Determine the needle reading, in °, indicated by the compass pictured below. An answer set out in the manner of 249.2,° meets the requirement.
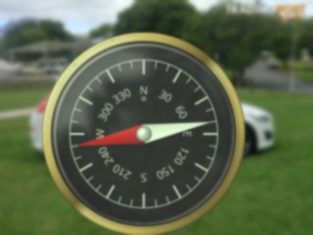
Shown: 260,°
